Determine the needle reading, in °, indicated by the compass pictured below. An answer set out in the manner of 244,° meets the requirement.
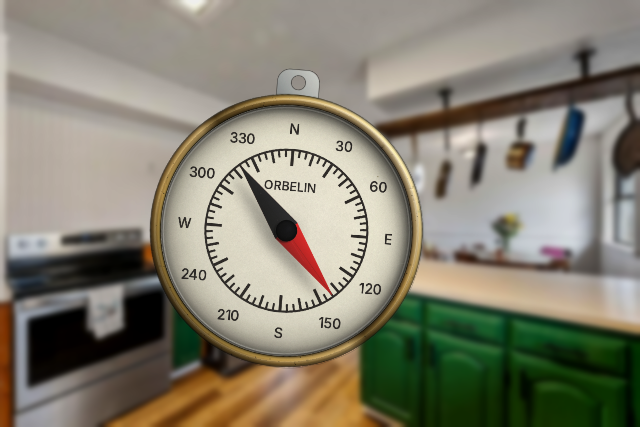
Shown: 140,°
